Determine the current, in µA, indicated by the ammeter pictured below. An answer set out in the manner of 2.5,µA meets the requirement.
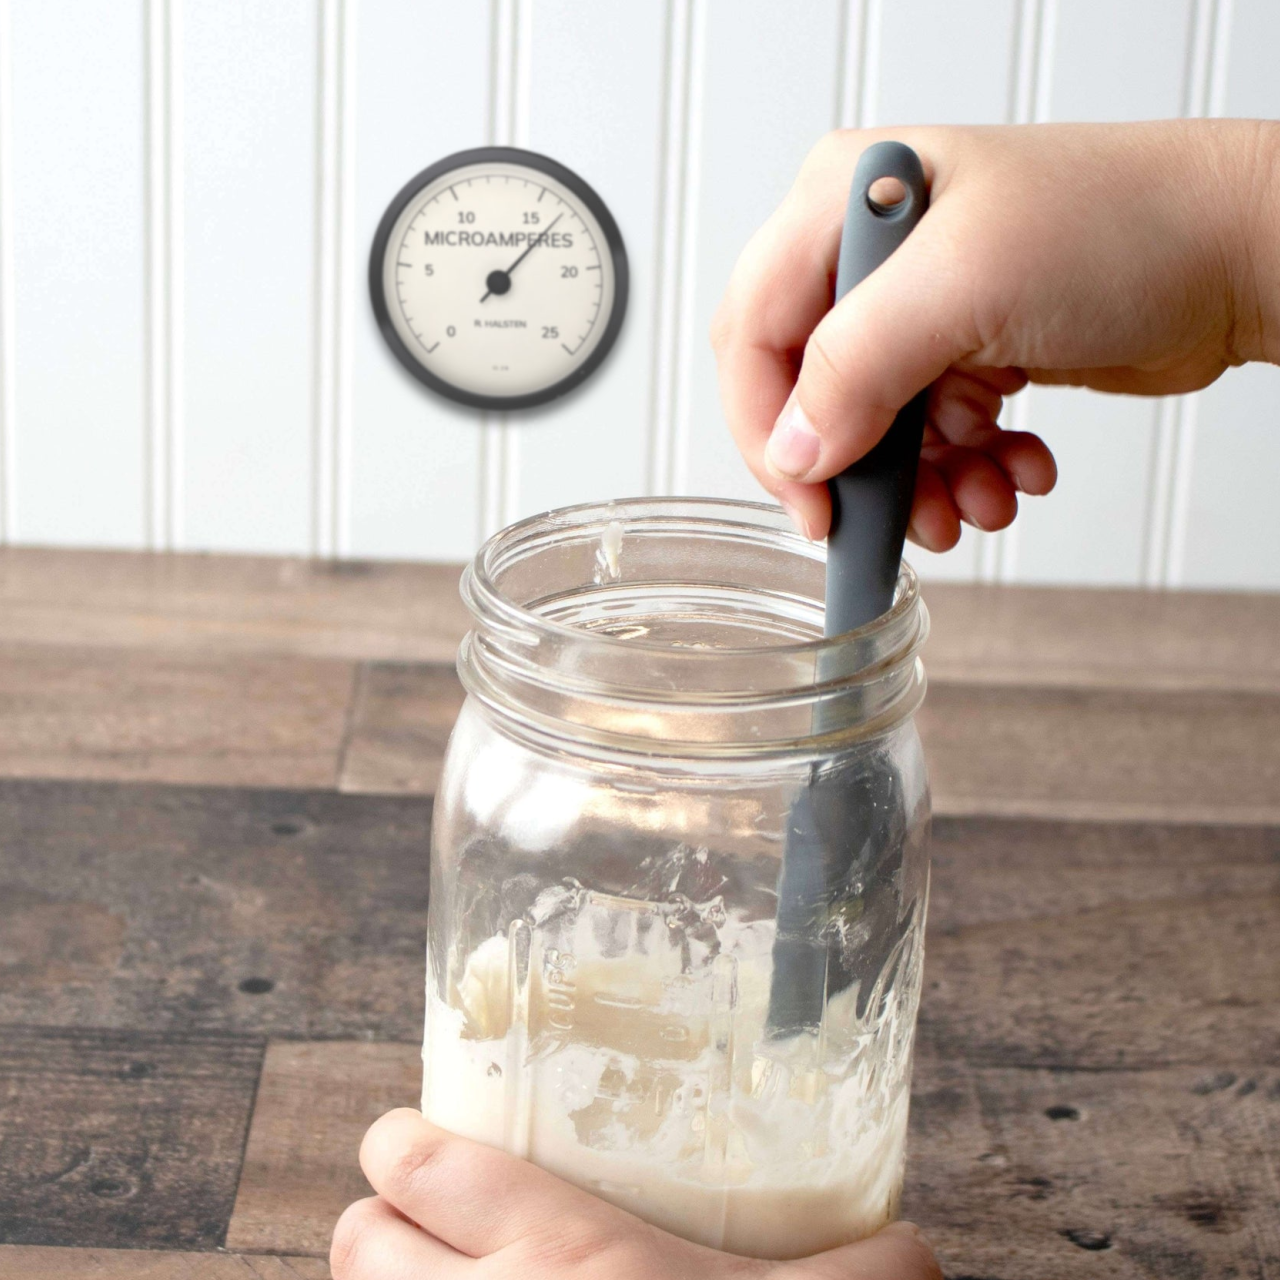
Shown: 16.5,µA
